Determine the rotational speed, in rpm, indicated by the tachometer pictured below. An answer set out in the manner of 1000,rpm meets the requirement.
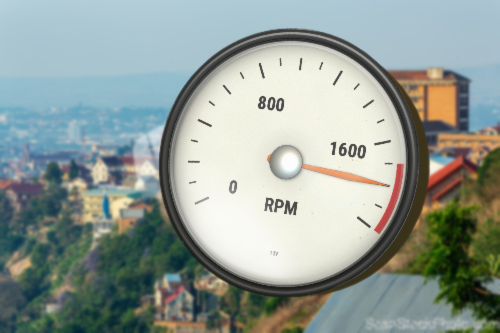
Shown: 1800,rpm
